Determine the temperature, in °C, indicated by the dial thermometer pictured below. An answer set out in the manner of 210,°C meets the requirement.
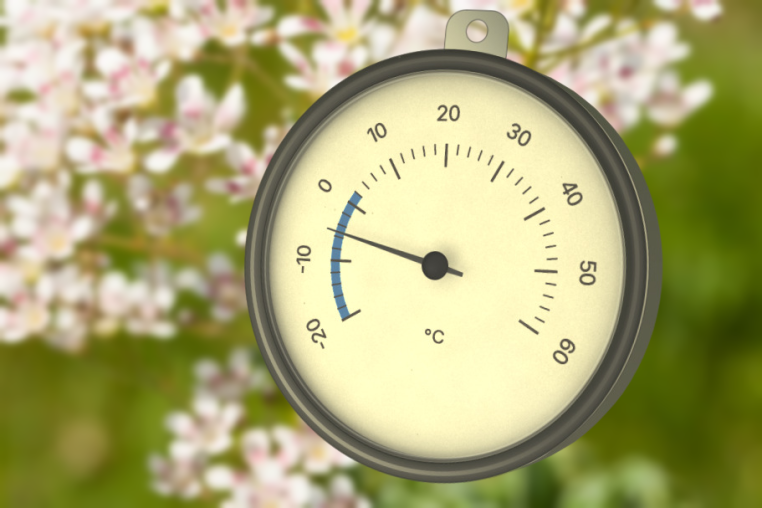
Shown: -5,°C
